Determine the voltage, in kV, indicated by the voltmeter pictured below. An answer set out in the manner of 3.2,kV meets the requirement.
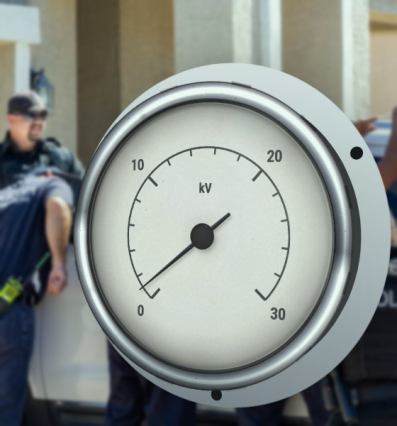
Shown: 1,kV
